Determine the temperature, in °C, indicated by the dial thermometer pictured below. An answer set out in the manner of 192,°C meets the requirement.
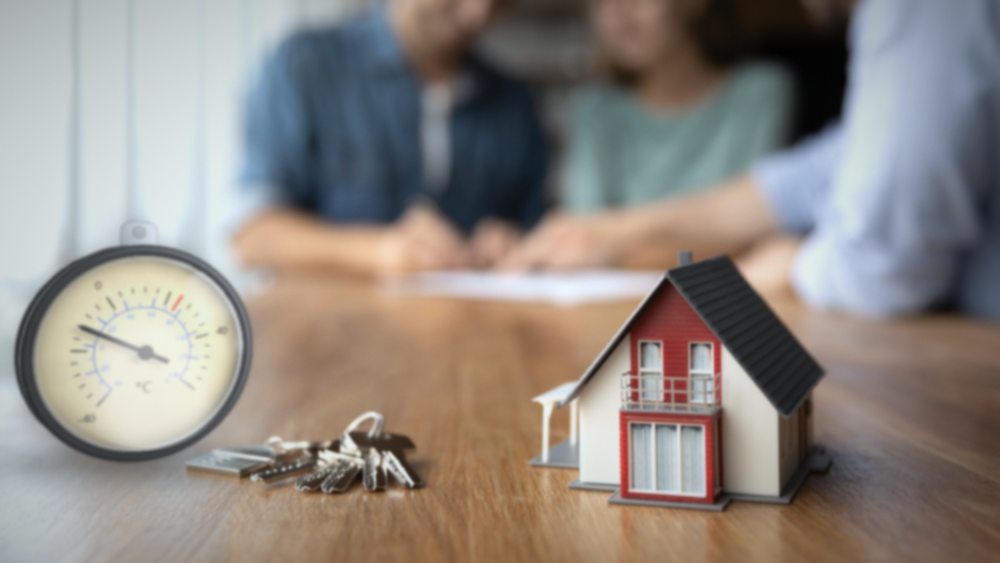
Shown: -12,°C
